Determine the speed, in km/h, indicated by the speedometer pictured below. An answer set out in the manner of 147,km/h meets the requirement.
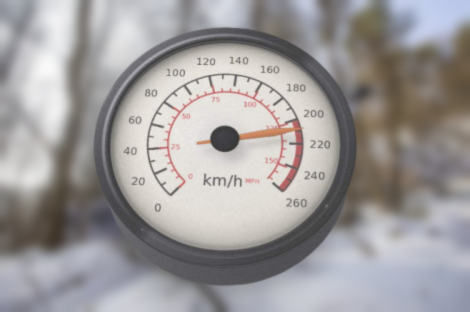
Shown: 210,km/h
